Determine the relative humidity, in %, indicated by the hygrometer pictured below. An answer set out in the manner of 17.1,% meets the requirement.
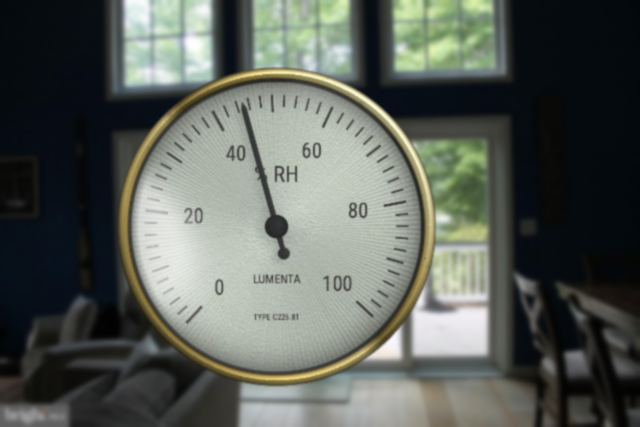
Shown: 45,%
